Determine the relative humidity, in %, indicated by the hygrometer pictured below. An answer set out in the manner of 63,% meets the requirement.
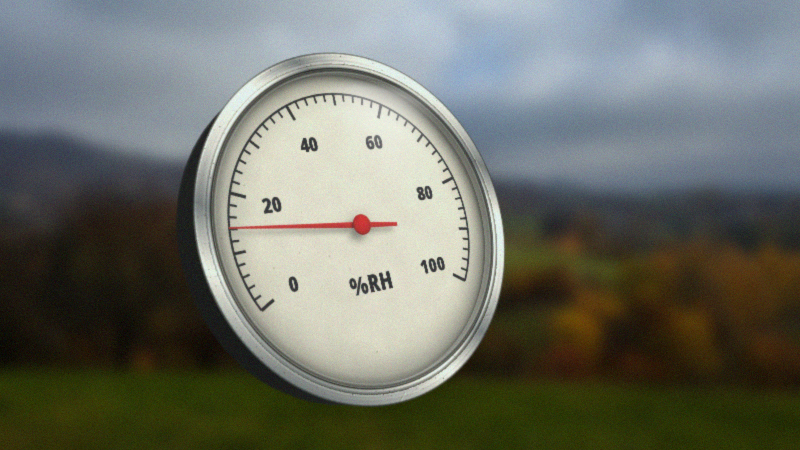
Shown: 14,%
